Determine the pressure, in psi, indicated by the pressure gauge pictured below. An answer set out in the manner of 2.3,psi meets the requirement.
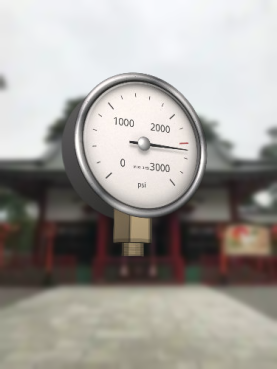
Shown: 2500,psi
